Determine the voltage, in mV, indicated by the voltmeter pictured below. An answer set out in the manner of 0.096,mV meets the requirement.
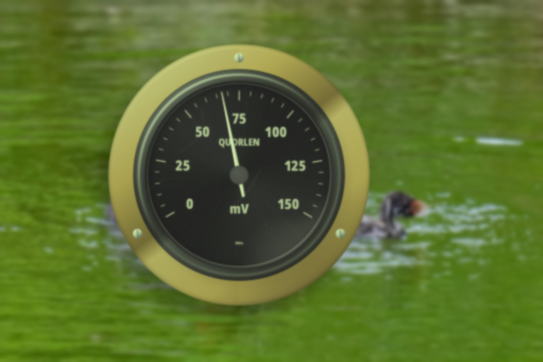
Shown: 67.5,mV
